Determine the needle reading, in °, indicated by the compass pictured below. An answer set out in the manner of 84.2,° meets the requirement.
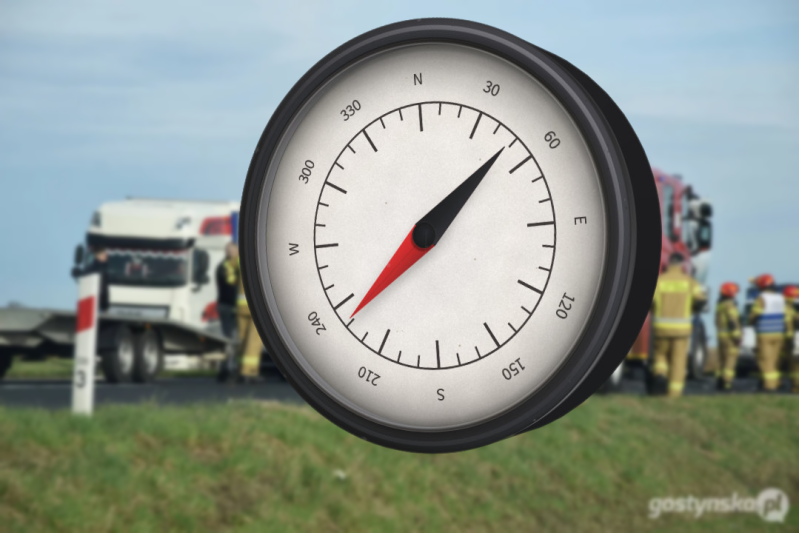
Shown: 230,°
